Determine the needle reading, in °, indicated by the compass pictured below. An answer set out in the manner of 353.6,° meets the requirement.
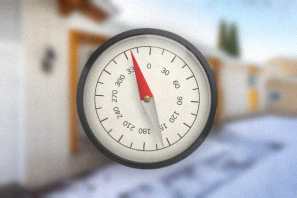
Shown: 337.5,°
